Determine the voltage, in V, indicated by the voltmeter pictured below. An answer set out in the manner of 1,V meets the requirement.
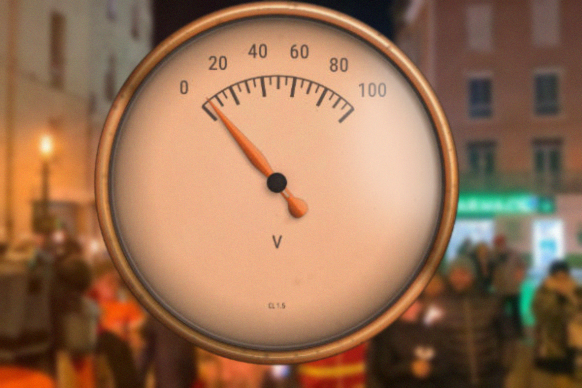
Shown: 5,V
